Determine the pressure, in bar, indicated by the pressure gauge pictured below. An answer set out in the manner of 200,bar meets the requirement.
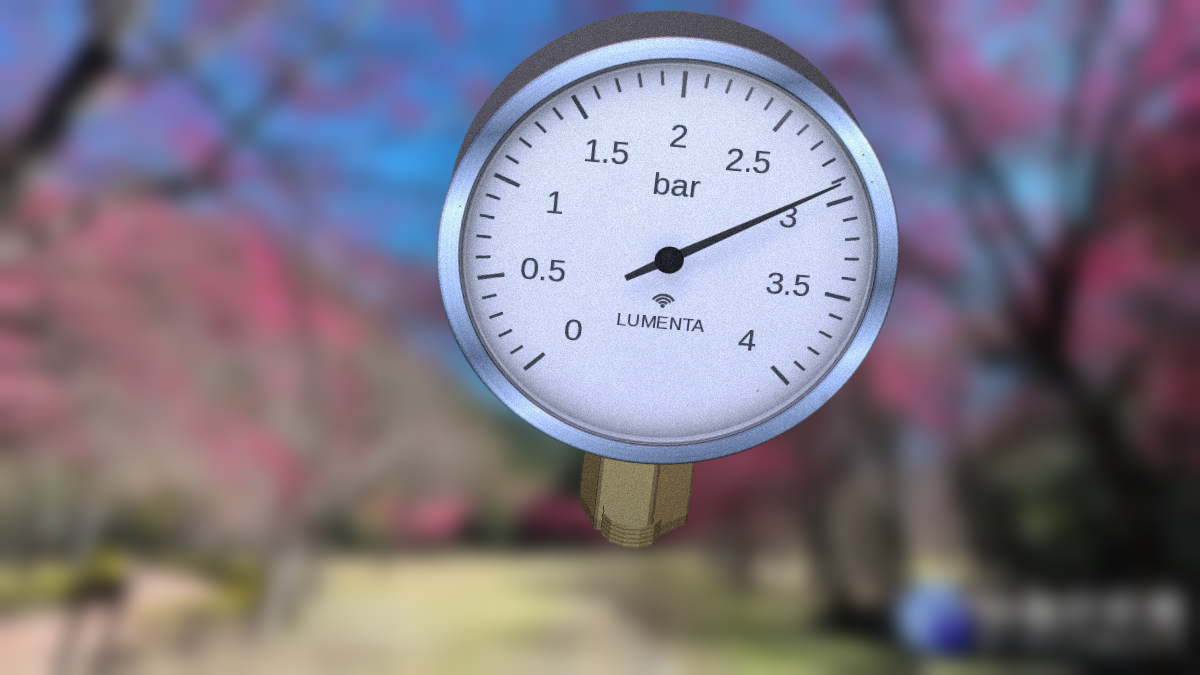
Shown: 2.9,bar
